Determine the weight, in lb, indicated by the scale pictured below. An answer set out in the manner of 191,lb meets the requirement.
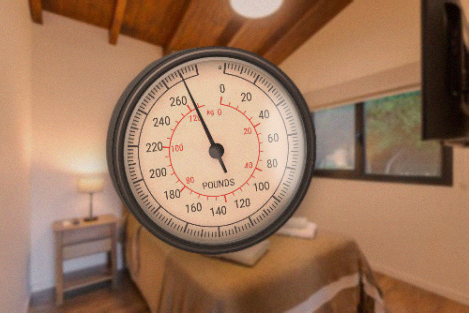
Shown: 270,lb
